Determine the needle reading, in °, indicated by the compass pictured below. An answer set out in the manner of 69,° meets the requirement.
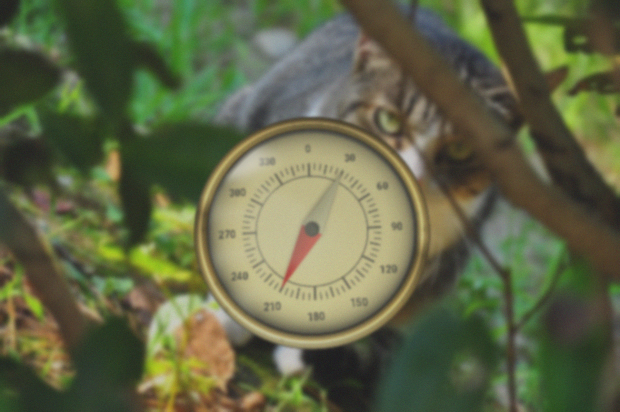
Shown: 210,°
